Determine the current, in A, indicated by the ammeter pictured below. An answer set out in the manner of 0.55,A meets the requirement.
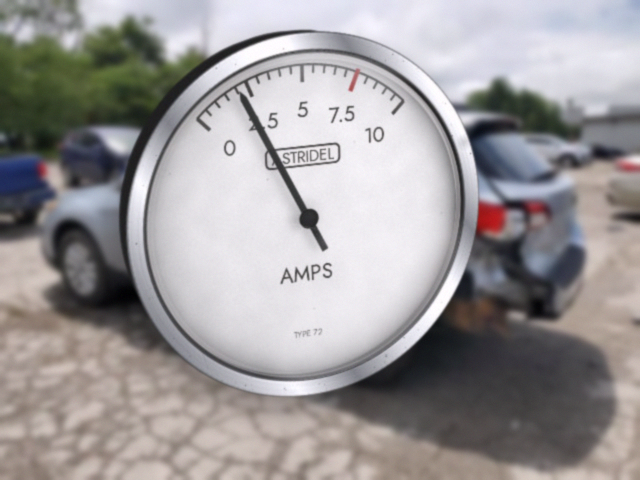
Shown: 2,A
